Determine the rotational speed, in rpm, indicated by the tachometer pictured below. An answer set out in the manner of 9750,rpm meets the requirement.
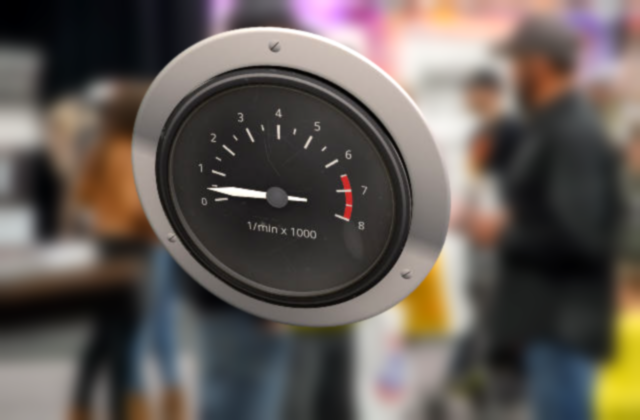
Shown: 500,rpm
